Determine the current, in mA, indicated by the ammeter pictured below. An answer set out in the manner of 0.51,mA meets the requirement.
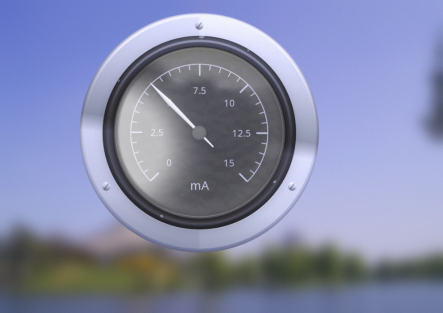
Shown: 5,mA
